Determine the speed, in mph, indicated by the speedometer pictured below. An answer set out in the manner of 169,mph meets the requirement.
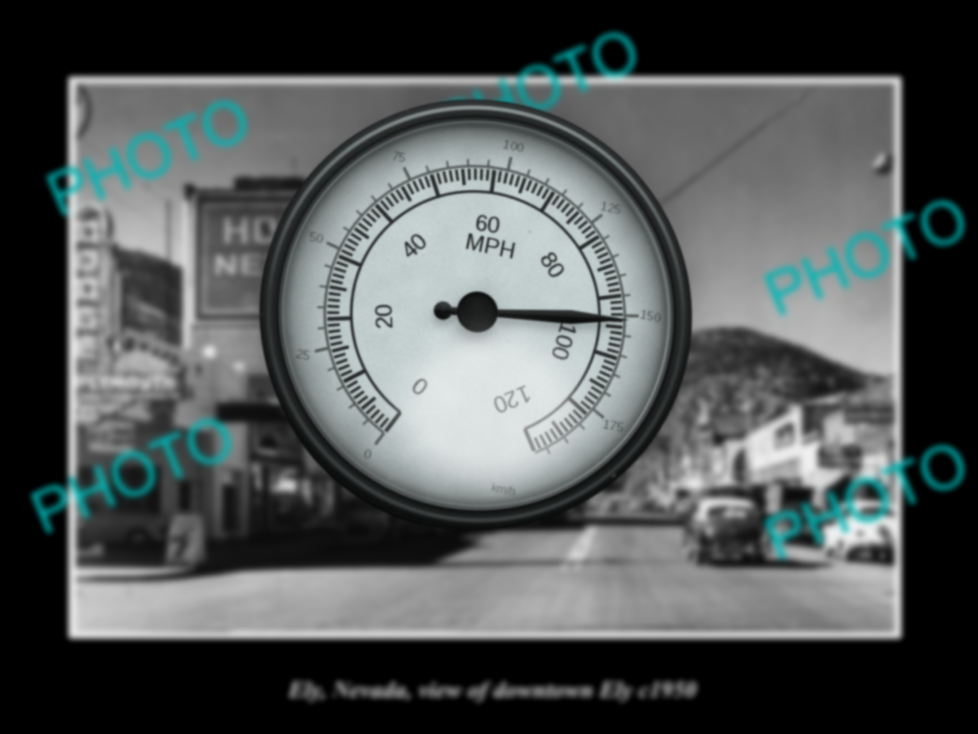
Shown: 94,mph
